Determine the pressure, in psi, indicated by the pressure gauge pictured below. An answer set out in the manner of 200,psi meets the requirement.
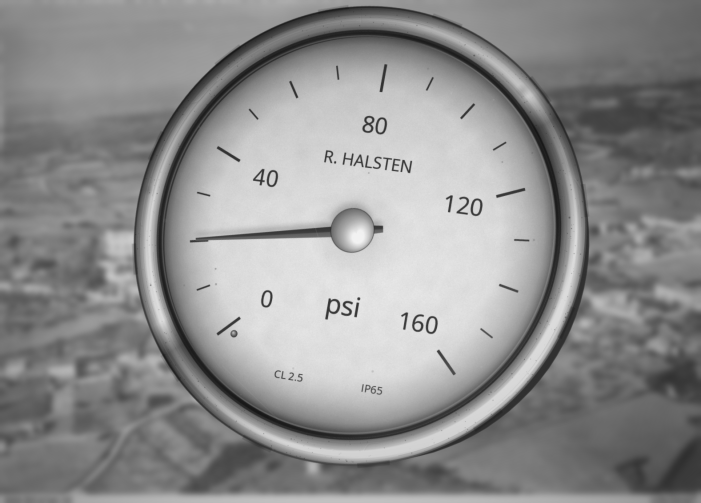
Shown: 20,psi
